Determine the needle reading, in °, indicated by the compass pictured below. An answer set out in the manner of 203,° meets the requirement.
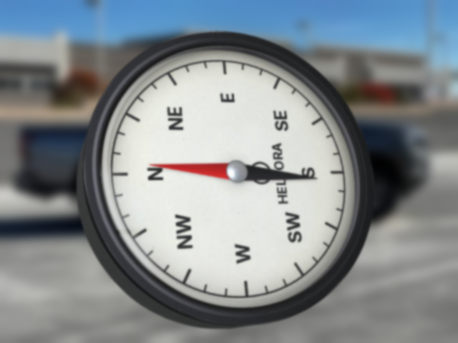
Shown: 5,°
